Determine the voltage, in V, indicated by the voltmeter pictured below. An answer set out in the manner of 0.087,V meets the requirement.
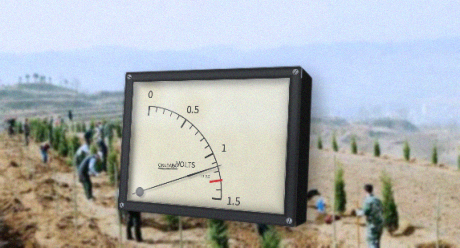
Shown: 1.15,V
